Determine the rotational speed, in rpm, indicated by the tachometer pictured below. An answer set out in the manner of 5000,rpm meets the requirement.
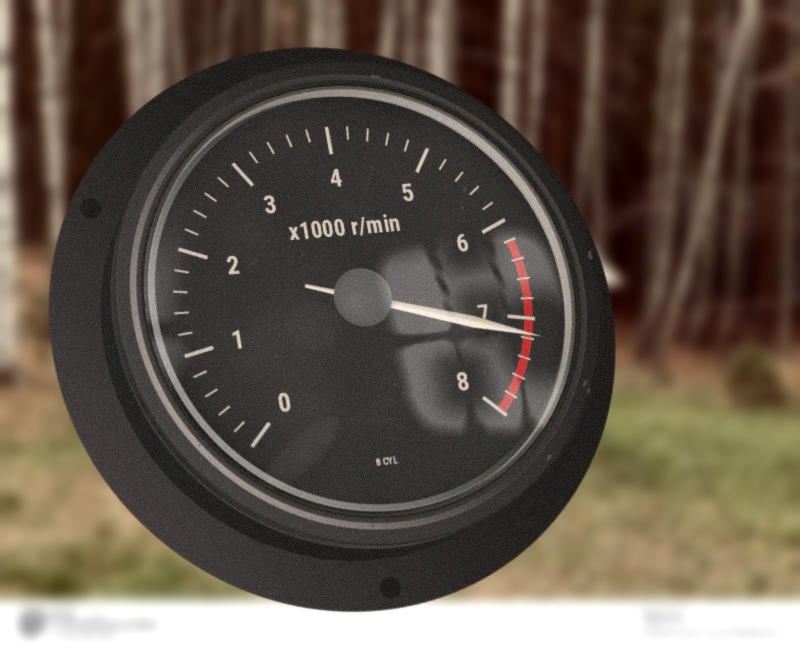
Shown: 7200,rpm
